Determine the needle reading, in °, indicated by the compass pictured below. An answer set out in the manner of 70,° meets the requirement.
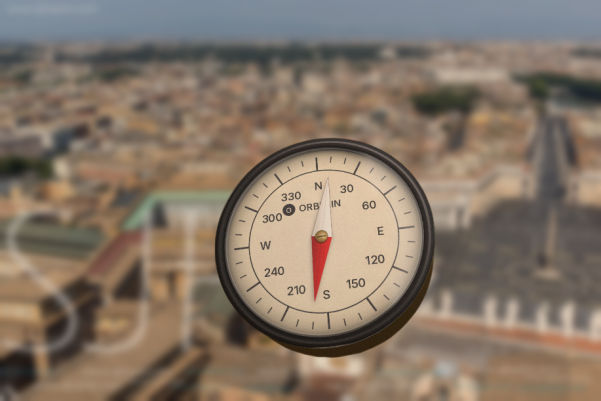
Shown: 190,°
